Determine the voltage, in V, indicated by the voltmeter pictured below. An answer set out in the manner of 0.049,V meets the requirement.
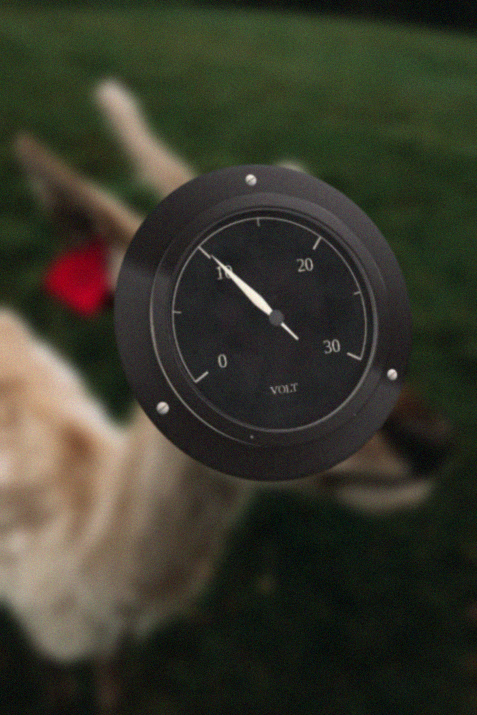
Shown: 10,V
